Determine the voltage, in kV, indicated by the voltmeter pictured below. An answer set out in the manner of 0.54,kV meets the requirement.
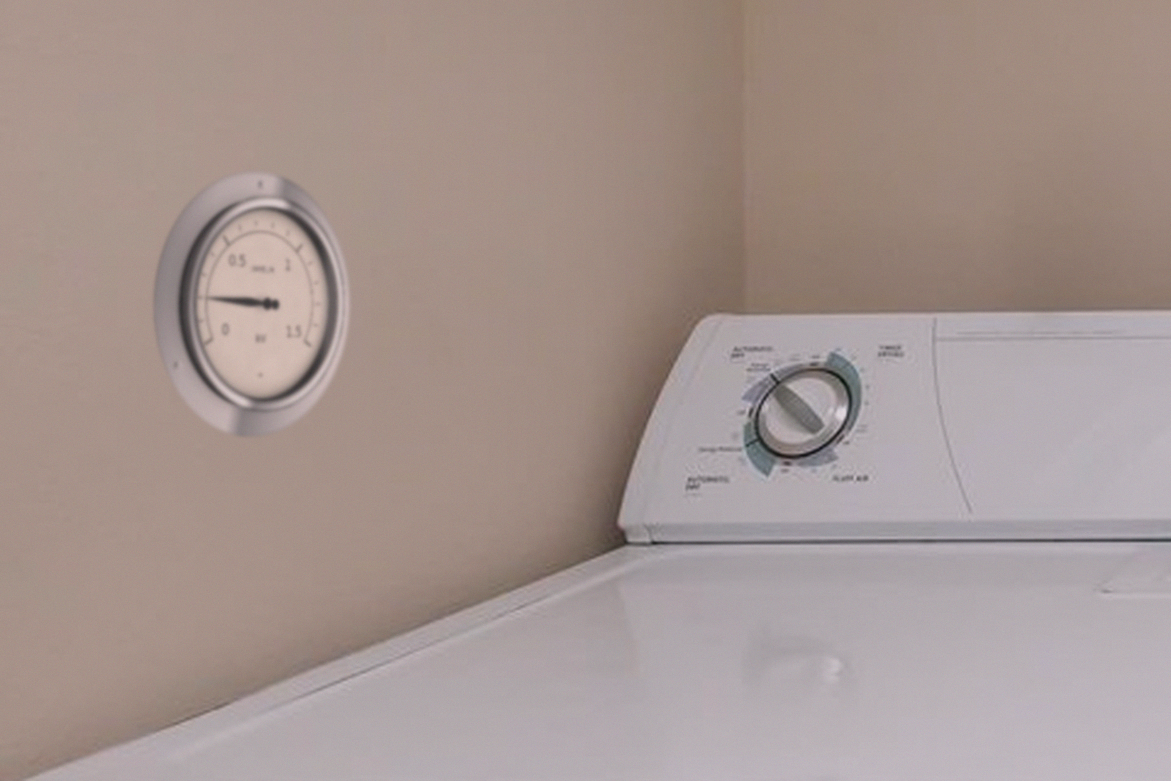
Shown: 0.2,kV
